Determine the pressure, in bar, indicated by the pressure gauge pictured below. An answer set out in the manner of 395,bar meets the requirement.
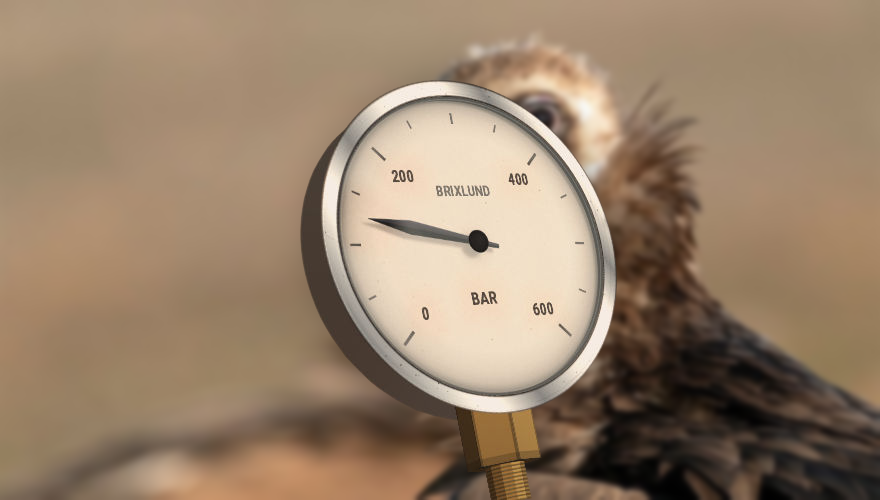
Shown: 125,bar
